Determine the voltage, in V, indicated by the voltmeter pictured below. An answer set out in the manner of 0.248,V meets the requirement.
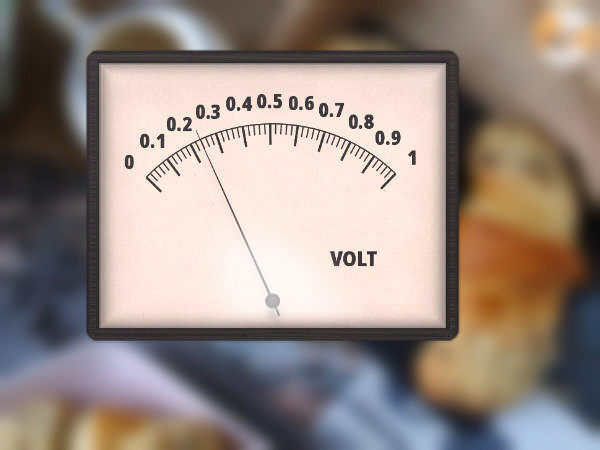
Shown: 0.24,V
